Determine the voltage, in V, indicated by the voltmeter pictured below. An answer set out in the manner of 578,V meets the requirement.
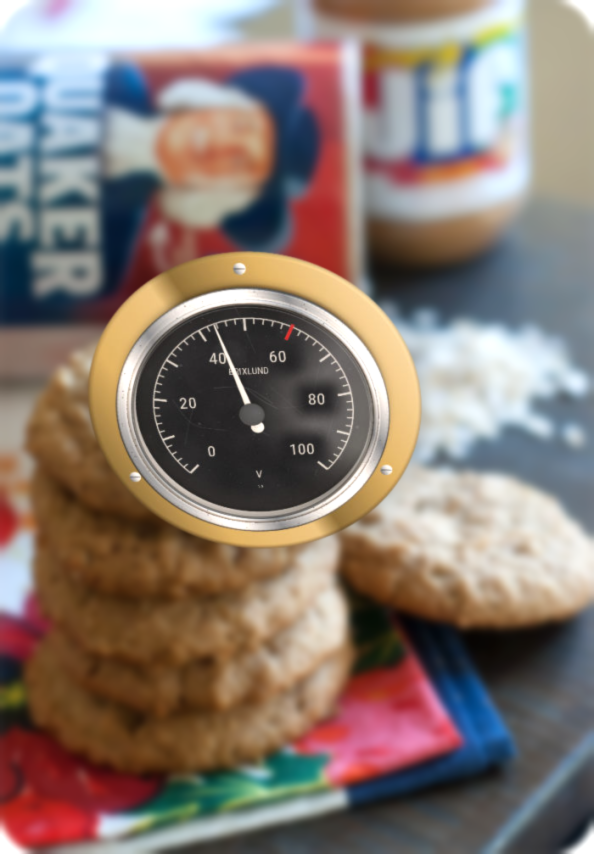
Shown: 44,V
